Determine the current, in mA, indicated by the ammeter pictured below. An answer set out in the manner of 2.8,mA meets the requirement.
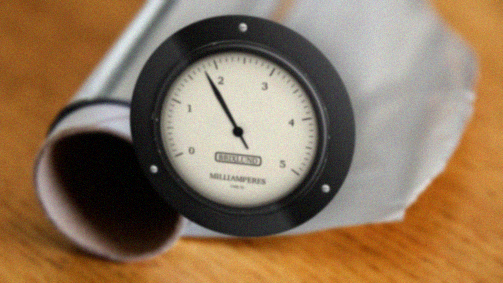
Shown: 1.8,mA
